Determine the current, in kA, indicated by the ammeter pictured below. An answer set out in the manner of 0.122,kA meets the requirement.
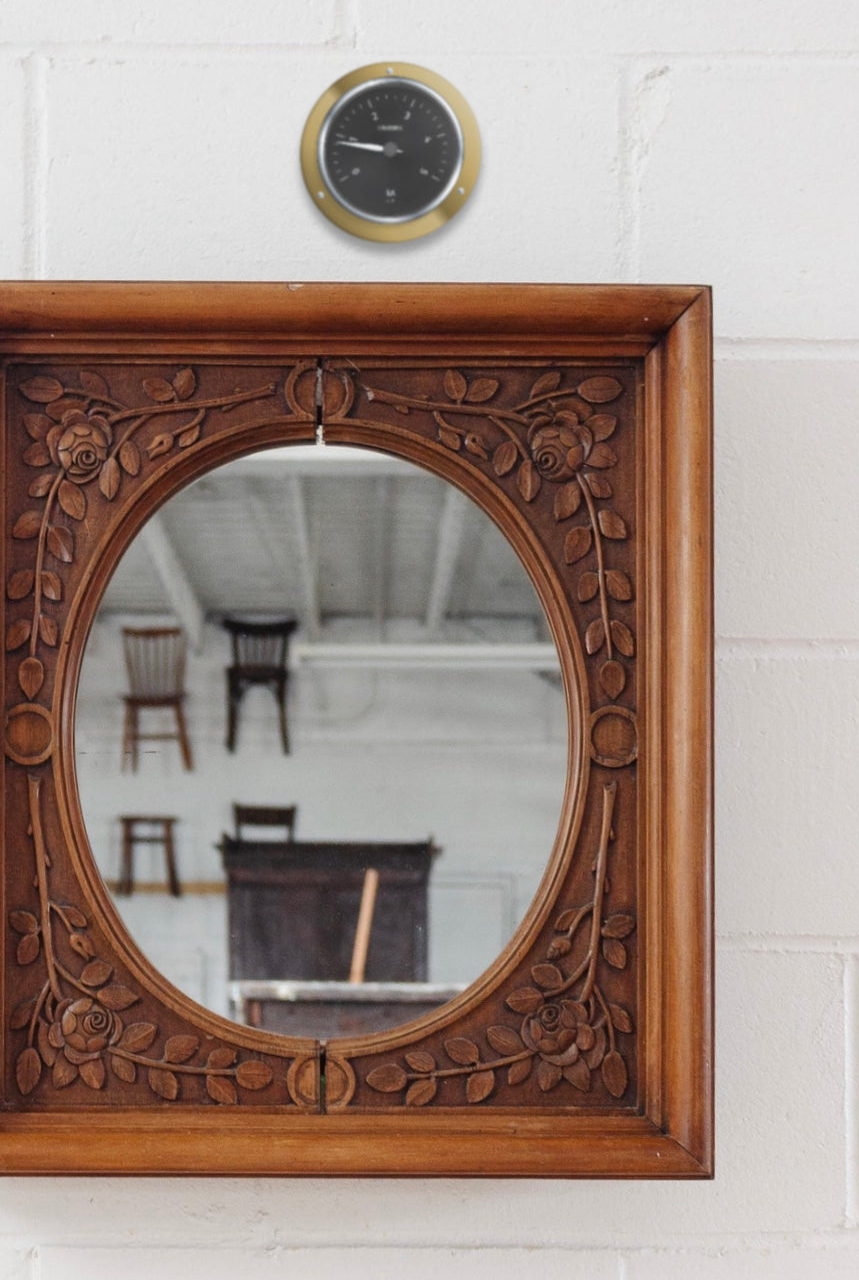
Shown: 0.8,kA
